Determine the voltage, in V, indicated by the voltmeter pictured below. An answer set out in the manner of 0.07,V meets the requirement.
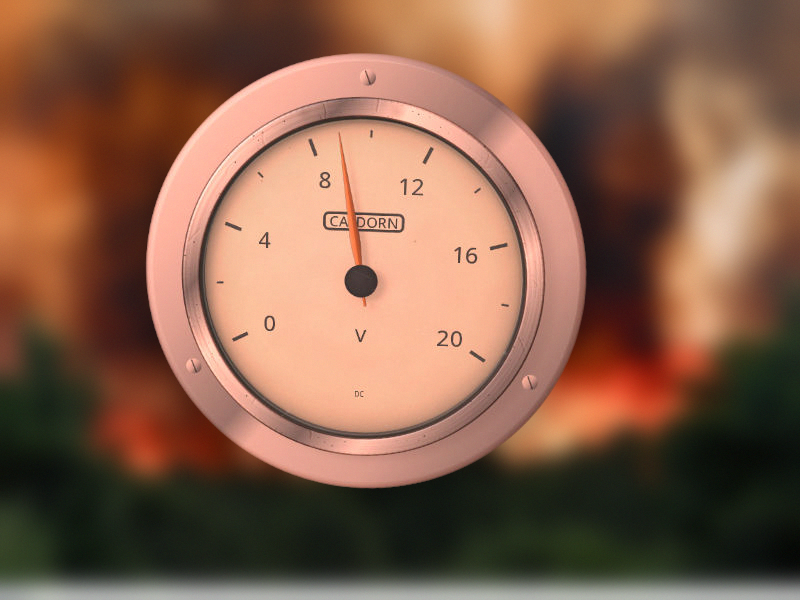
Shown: 9,V
